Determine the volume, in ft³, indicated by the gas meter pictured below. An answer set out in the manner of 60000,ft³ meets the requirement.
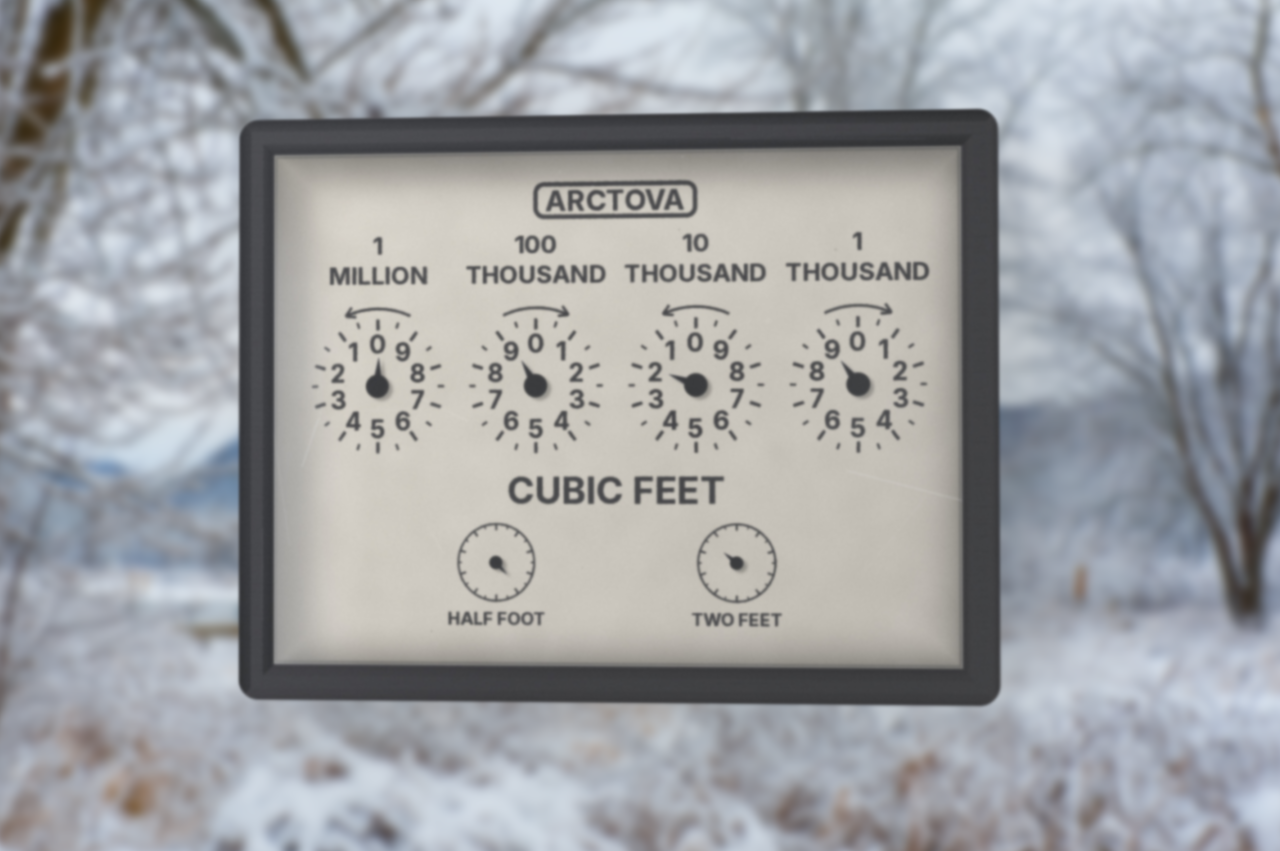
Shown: 991900,ft³
